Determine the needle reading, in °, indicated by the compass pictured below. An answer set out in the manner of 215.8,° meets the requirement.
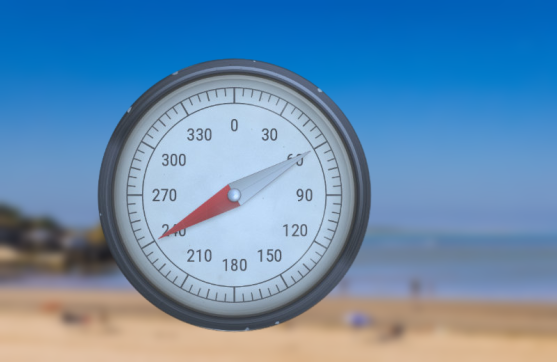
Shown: 240,°
